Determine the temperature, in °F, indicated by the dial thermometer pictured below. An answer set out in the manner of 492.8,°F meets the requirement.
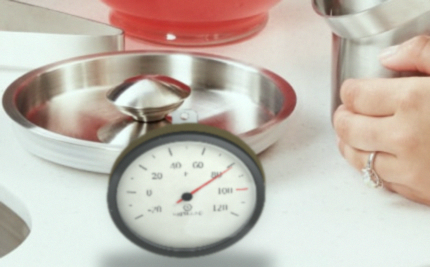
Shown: 80,°F
